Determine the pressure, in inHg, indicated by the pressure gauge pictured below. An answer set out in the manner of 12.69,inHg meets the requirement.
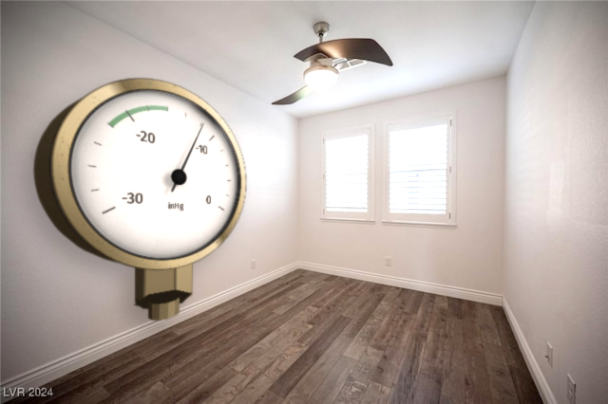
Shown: -12,inHg
